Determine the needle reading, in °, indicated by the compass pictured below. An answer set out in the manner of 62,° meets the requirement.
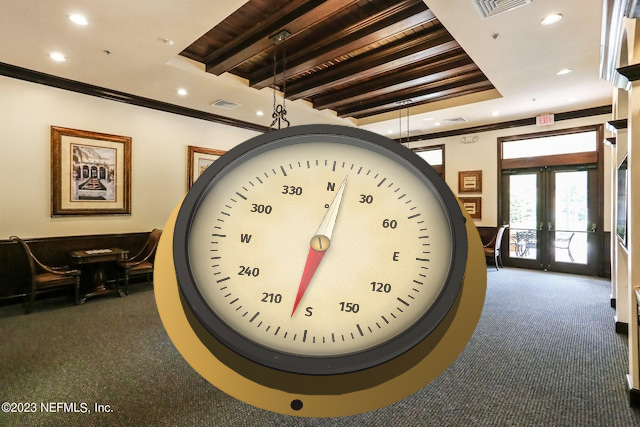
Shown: 190,°
